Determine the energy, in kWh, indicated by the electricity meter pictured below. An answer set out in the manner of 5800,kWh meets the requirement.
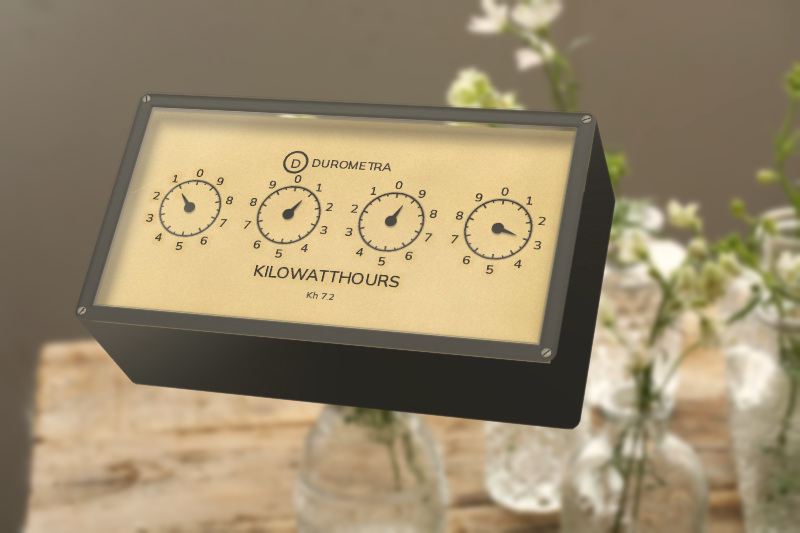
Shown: 1093,kWh
